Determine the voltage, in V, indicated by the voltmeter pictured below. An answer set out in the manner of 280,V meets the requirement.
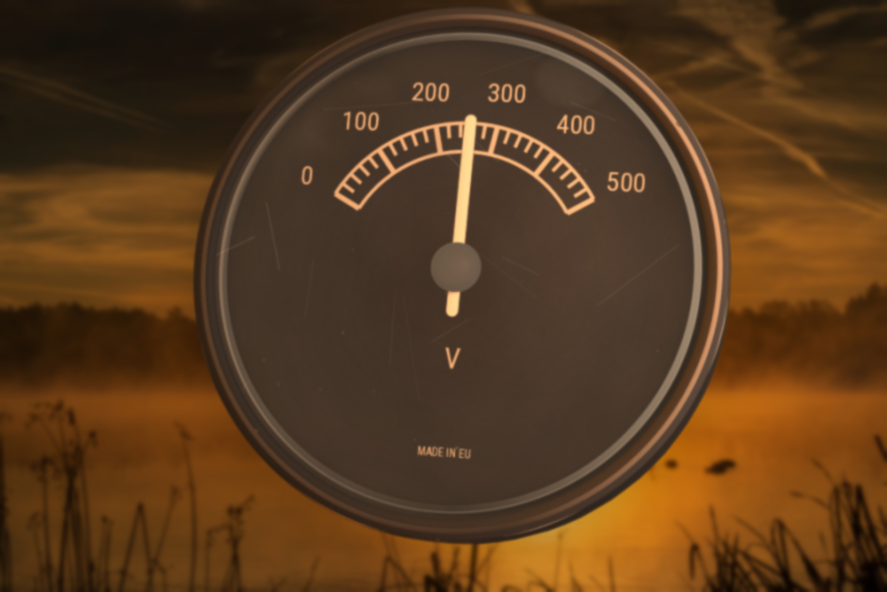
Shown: 260,V
